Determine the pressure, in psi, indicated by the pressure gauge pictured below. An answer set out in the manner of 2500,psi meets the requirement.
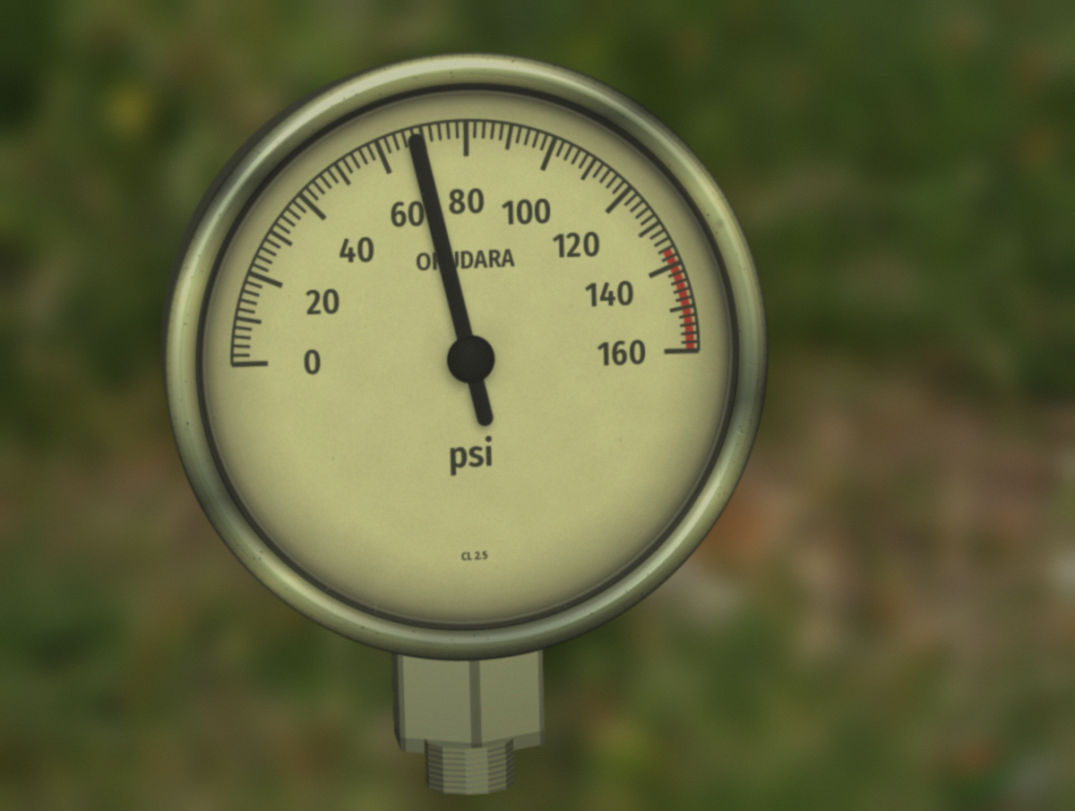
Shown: 68,psi
